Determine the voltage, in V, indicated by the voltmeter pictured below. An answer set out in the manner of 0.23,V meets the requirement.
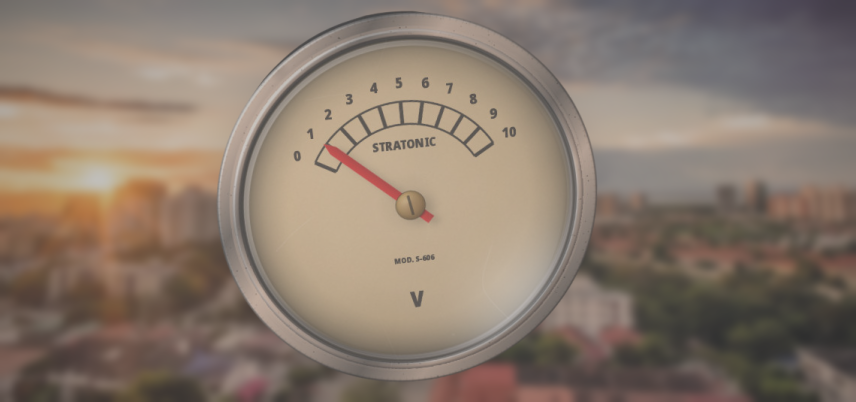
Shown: 1,V
